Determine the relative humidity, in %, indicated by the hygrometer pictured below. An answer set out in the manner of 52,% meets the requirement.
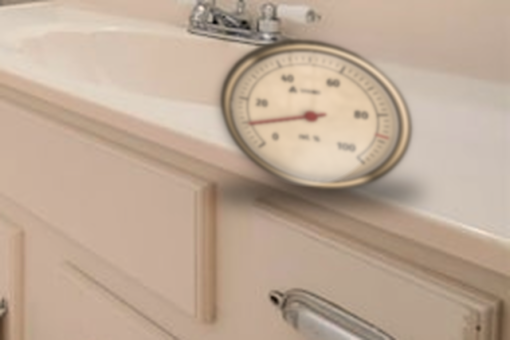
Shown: 10,%
